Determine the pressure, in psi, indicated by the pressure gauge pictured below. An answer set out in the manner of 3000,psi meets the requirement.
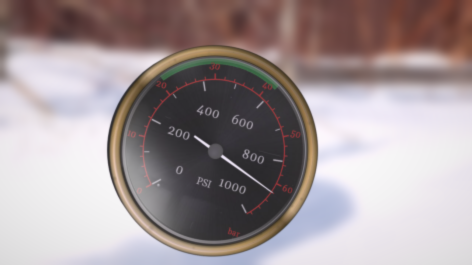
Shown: 900,psi
